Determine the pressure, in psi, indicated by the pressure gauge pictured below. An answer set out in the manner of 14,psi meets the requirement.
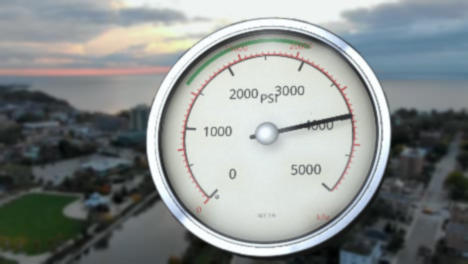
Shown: 4000,psi
